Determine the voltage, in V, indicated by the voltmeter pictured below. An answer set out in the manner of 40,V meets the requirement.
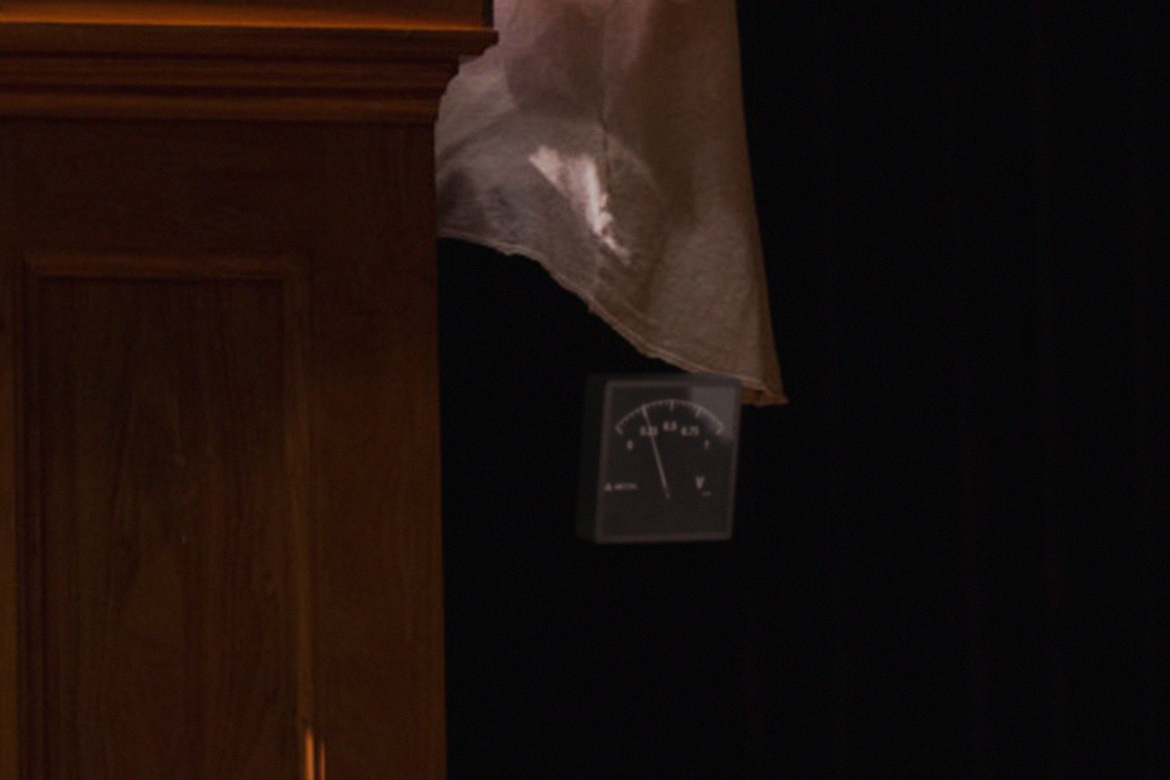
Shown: 0.25,V
